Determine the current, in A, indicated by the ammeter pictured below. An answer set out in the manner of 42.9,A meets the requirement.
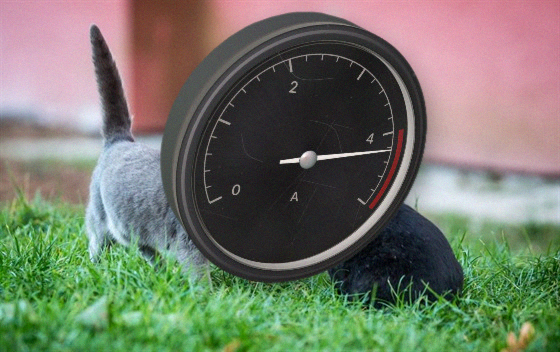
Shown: 4.2,A
